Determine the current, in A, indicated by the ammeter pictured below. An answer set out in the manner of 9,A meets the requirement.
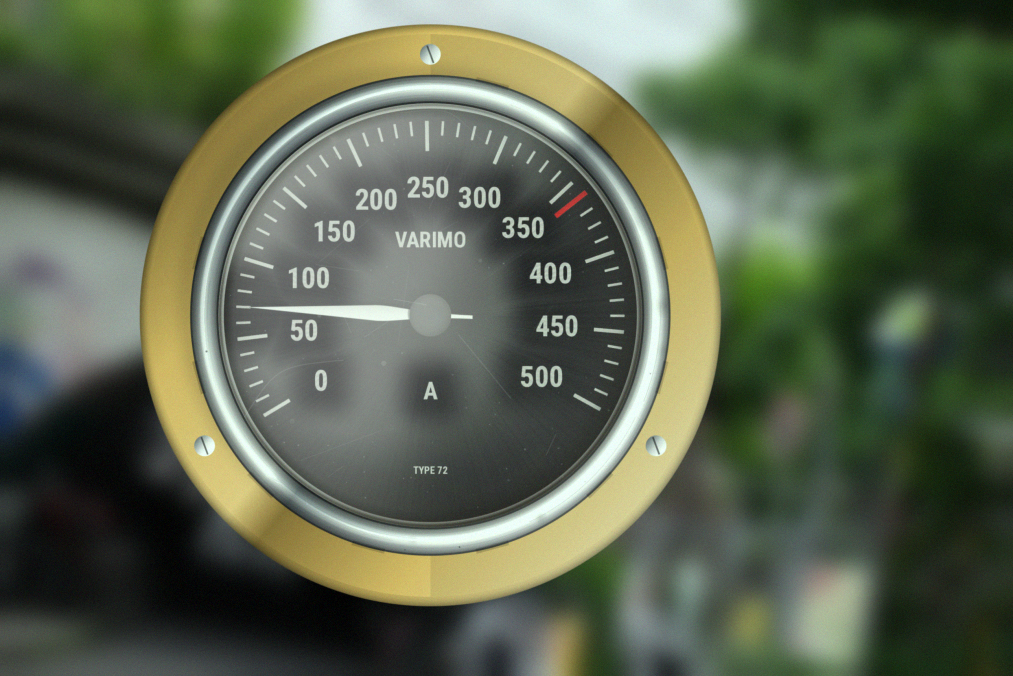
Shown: 70,A
